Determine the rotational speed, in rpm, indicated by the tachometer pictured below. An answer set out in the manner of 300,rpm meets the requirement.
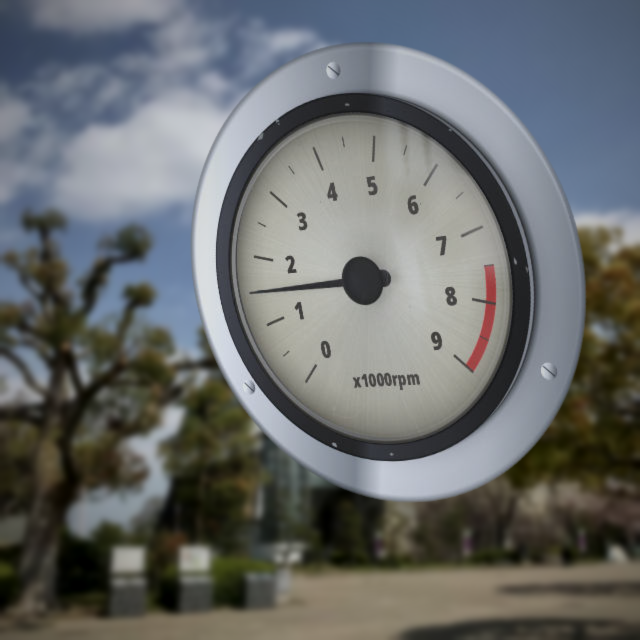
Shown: 1500,rpm
